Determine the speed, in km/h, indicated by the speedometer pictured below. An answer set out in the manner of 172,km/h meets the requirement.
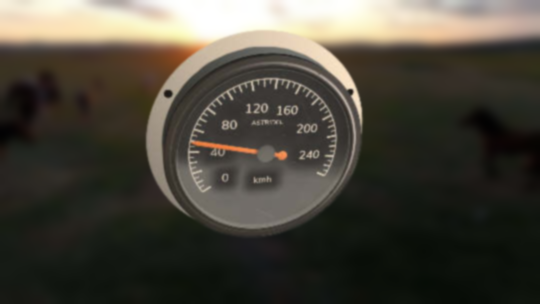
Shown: 50,km/h
